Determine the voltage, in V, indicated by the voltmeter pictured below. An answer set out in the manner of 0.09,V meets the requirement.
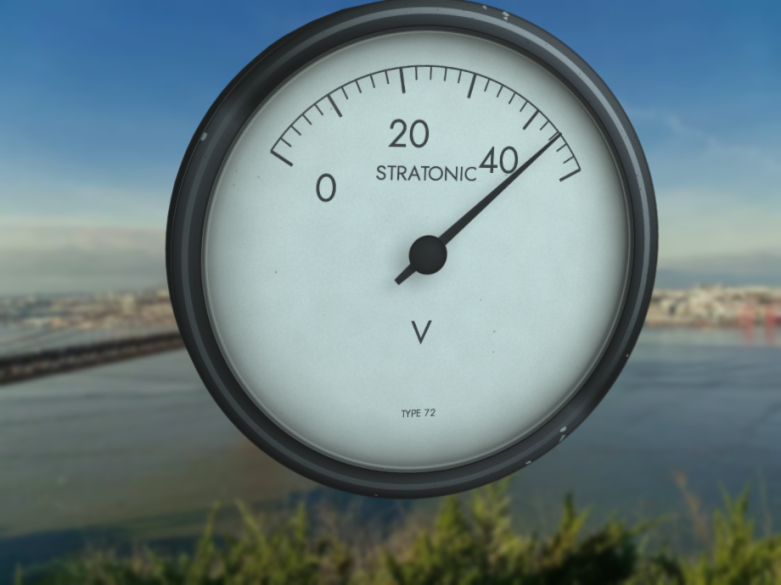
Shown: 44,V
